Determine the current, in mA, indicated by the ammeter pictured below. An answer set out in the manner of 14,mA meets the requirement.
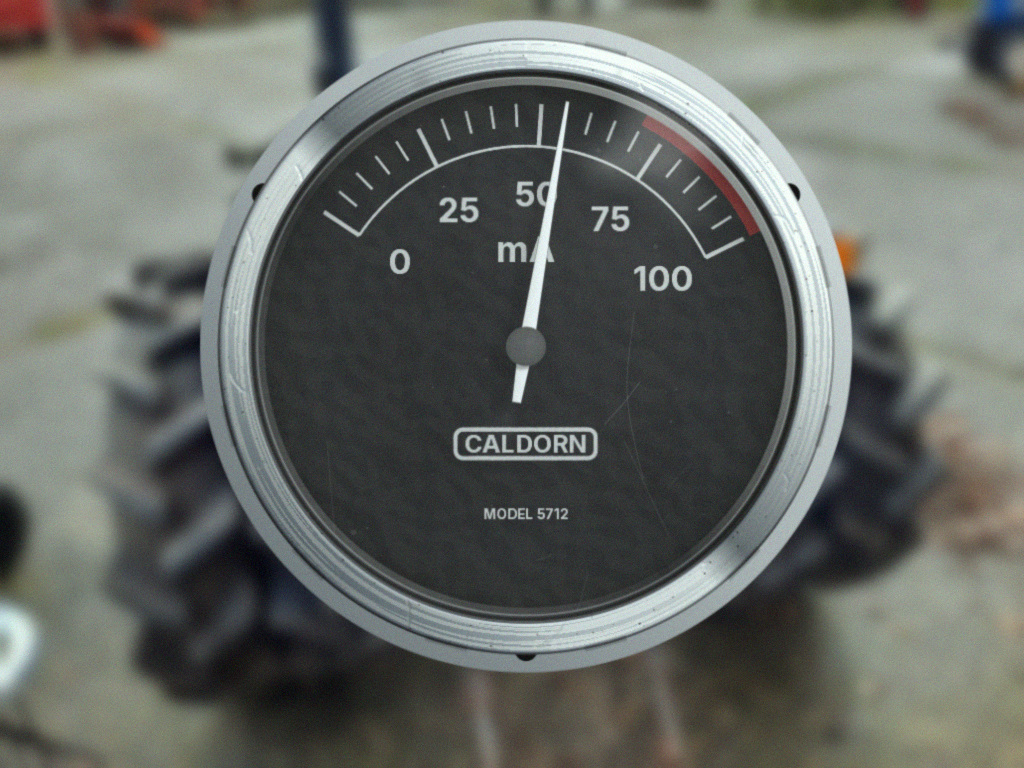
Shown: 55,mA
